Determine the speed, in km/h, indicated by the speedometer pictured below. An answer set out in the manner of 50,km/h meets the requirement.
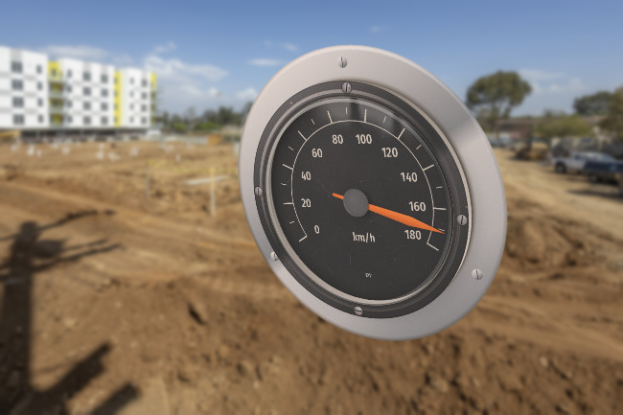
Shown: 170,km/h
